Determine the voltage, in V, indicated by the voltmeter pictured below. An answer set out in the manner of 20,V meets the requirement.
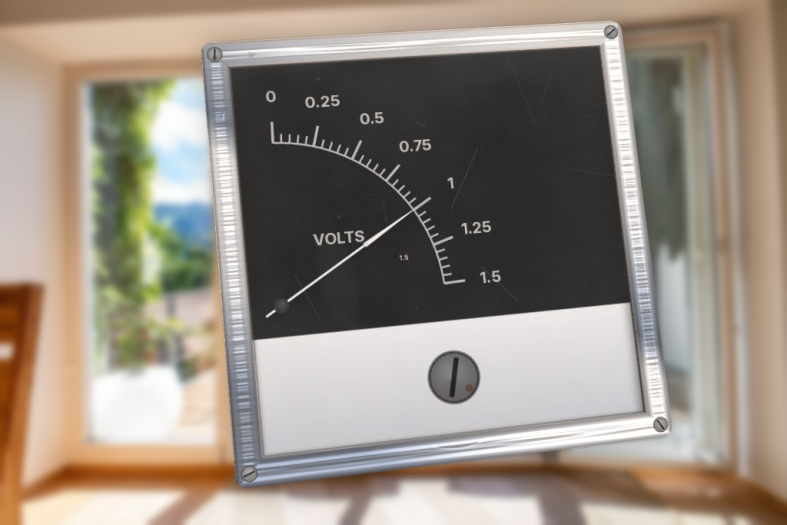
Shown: 1,V
